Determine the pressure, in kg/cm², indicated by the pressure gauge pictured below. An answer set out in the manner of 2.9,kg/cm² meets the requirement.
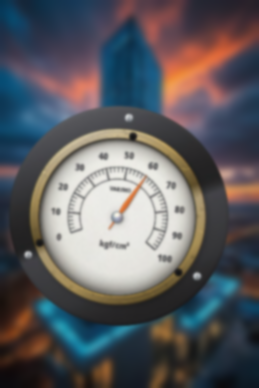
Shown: 60,kg/cm²
